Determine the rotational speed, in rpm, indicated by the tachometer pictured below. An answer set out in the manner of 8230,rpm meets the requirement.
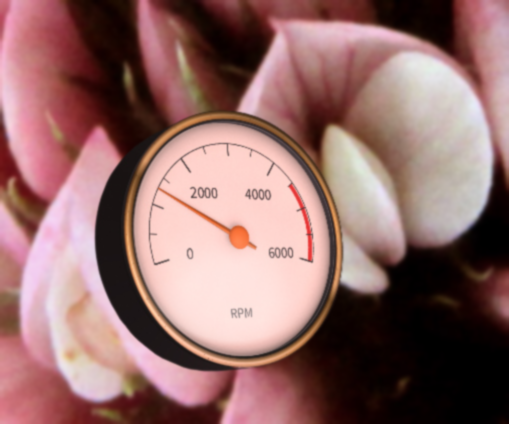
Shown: 1250,rpm
